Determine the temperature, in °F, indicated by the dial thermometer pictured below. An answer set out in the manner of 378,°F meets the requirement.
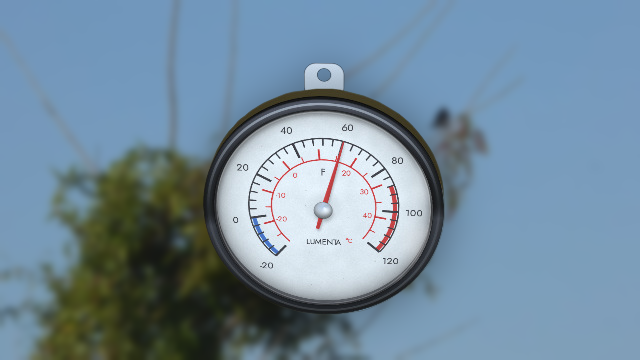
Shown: 60,°F
